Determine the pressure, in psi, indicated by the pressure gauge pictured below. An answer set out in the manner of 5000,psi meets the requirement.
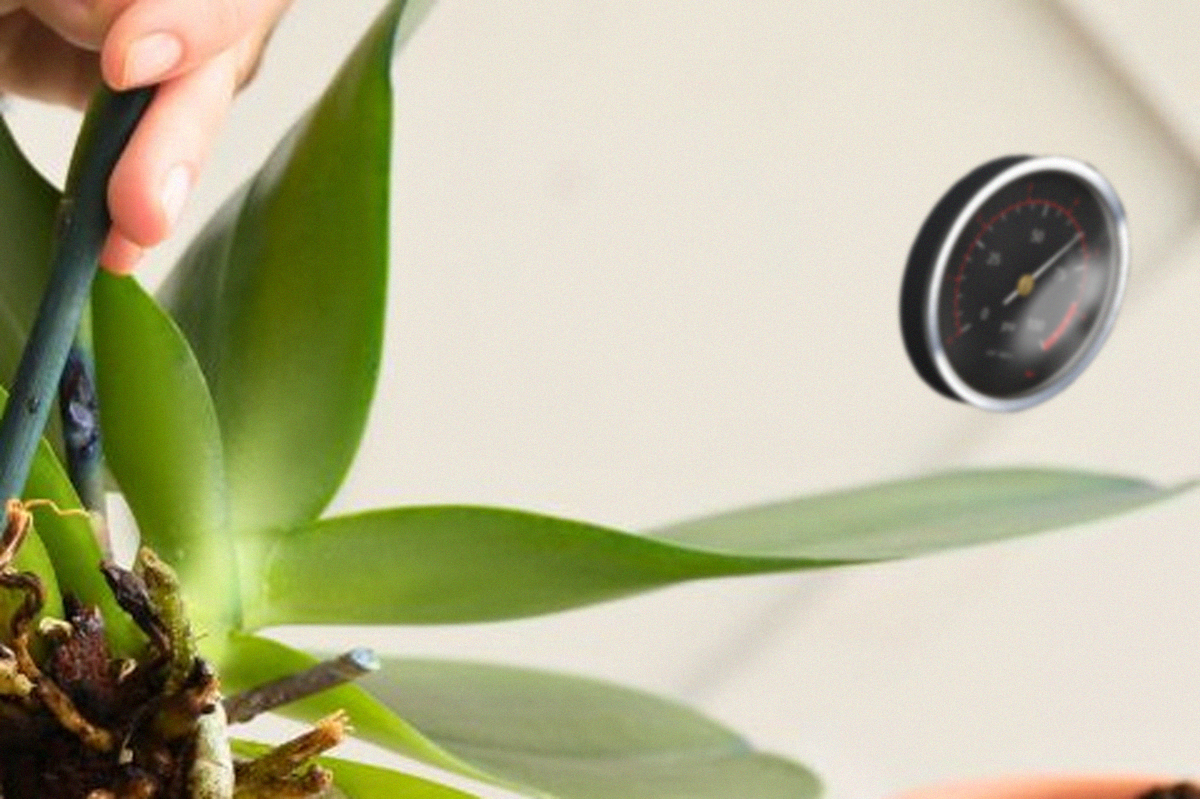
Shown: 65,psi
